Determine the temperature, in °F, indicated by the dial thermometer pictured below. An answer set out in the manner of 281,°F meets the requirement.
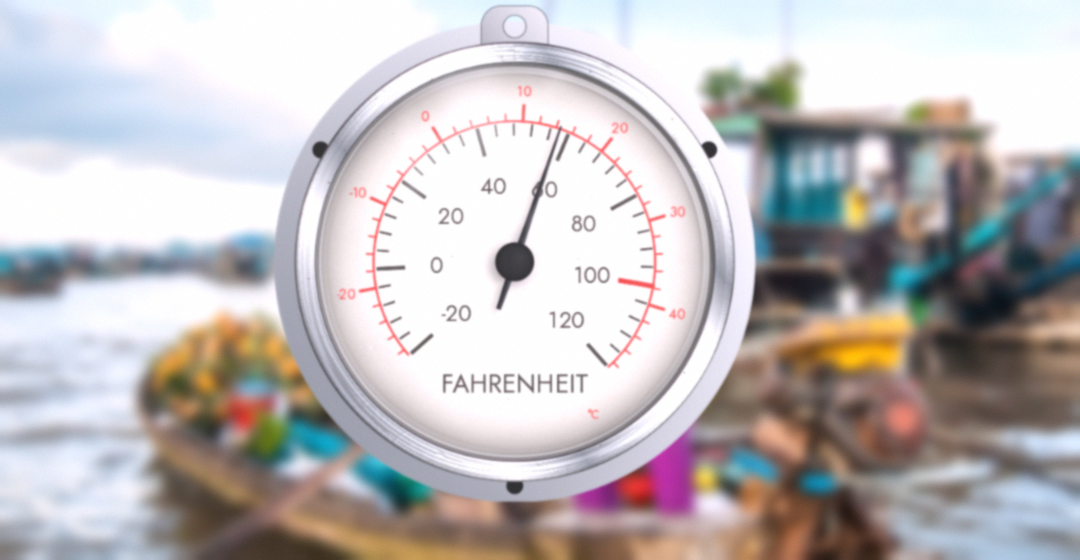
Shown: 58,°F
